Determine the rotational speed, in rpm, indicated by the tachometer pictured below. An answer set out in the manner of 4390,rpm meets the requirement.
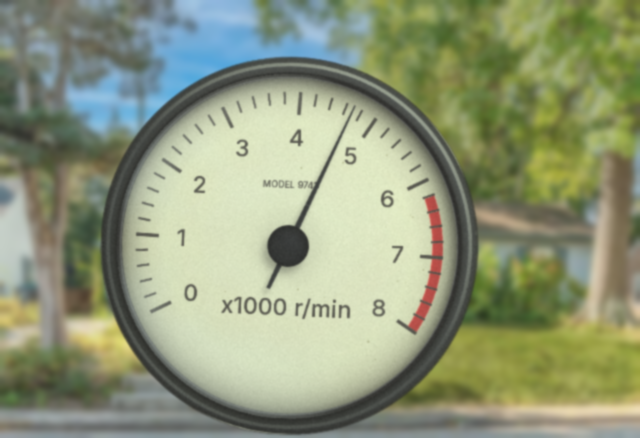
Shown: 4700,rpm
